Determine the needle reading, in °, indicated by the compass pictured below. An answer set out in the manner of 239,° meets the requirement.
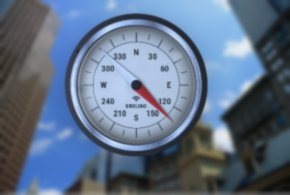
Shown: 135,°
